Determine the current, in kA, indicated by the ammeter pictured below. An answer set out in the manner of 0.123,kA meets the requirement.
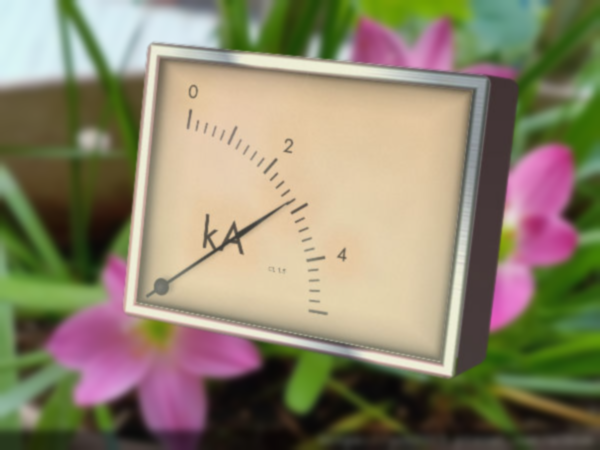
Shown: 2.8,kA
